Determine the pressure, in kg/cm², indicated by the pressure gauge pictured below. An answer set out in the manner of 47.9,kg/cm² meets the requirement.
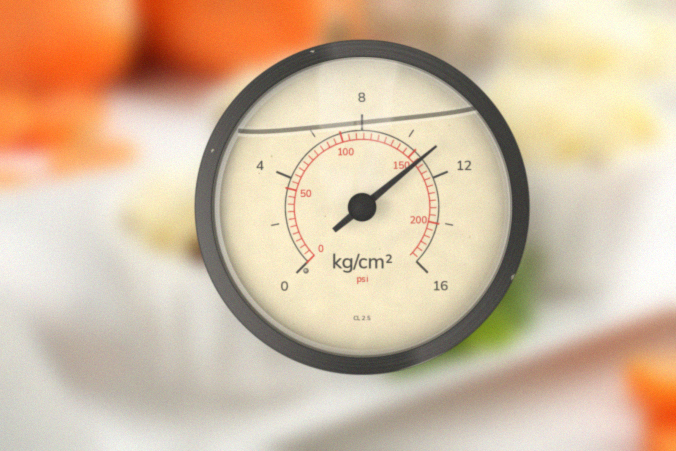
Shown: 11,kg/cm²
